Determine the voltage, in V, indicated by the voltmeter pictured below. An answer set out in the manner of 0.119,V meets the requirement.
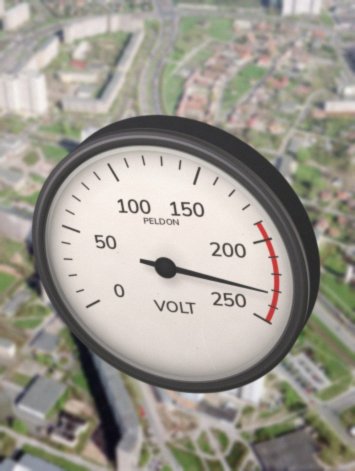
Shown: 230,V
